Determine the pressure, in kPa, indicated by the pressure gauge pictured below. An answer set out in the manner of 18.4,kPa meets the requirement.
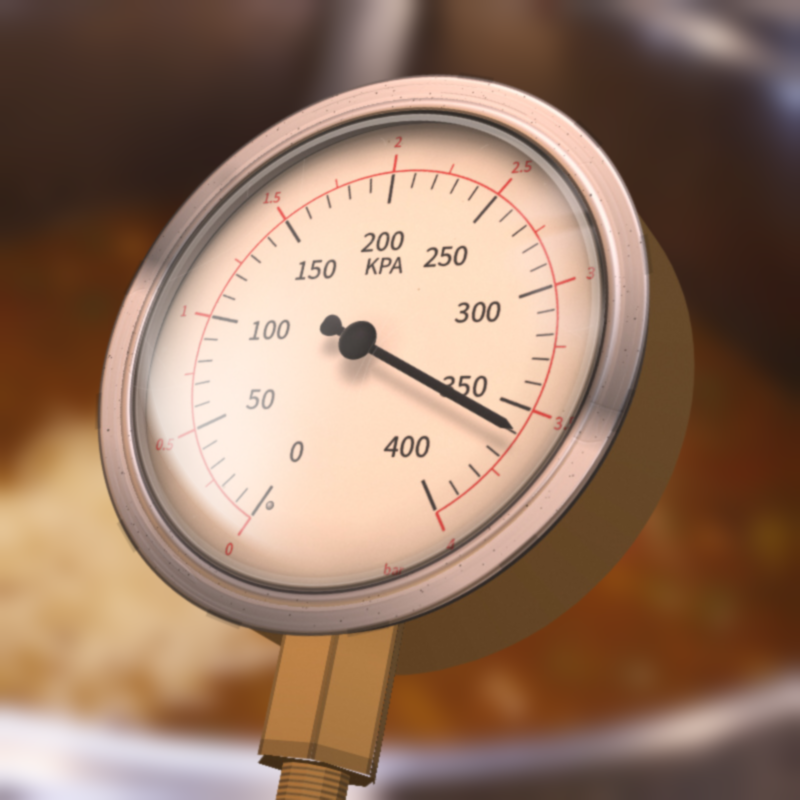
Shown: 360,kPa
